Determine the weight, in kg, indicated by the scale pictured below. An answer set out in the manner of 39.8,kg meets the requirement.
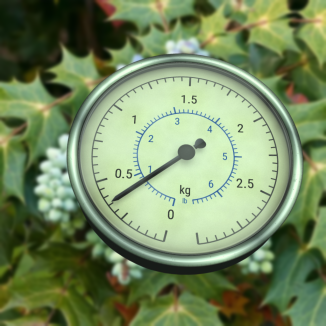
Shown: 0.35,kg
